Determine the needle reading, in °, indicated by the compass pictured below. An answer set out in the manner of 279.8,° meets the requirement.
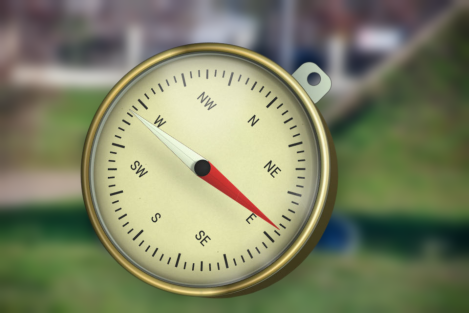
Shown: 82.5,°
